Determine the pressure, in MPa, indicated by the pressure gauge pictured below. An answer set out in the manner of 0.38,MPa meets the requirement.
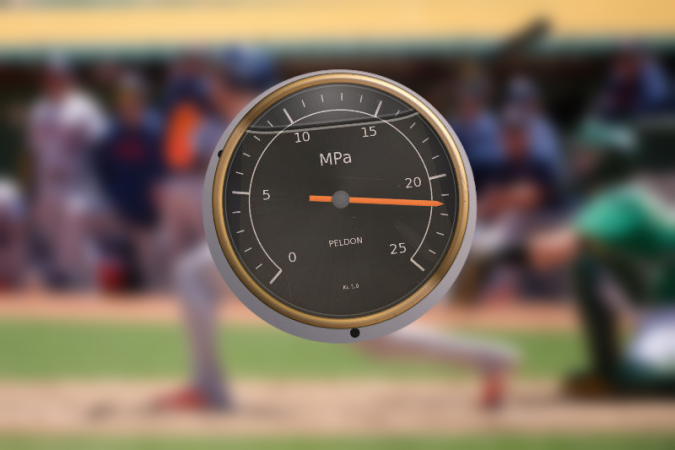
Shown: 21.5,MPa
